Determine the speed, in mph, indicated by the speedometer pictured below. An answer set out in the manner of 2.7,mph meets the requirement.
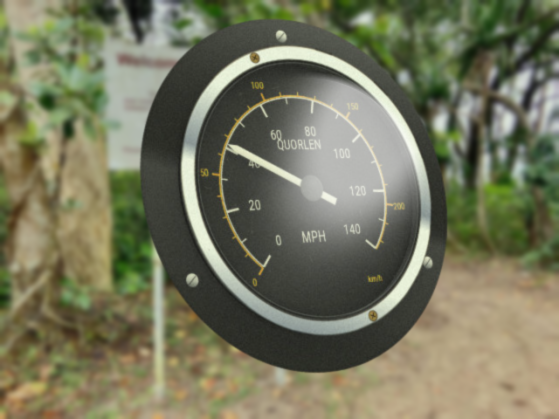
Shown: 40,mph
